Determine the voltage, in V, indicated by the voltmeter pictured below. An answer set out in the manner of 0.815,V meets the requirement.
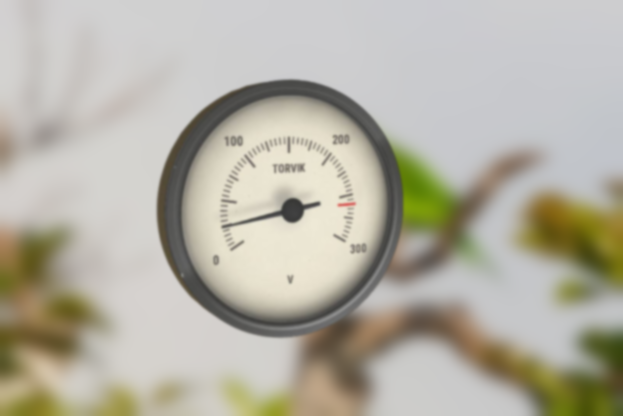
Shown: 25,V
